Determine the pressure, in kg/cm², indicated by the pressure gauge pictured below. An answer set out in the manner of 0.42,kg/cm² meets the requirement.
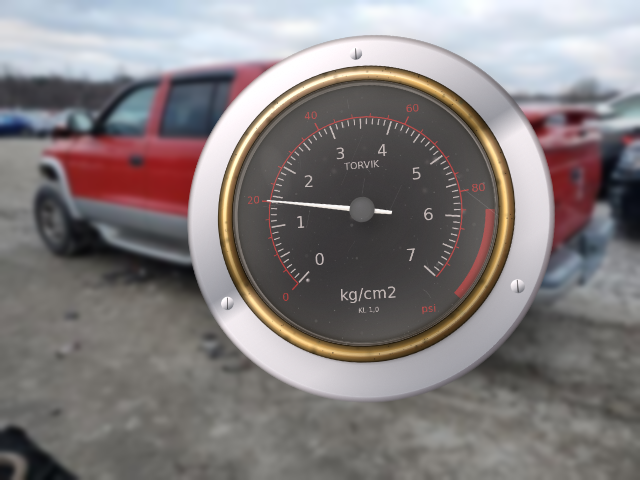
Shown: 1.4,kg/cm²
